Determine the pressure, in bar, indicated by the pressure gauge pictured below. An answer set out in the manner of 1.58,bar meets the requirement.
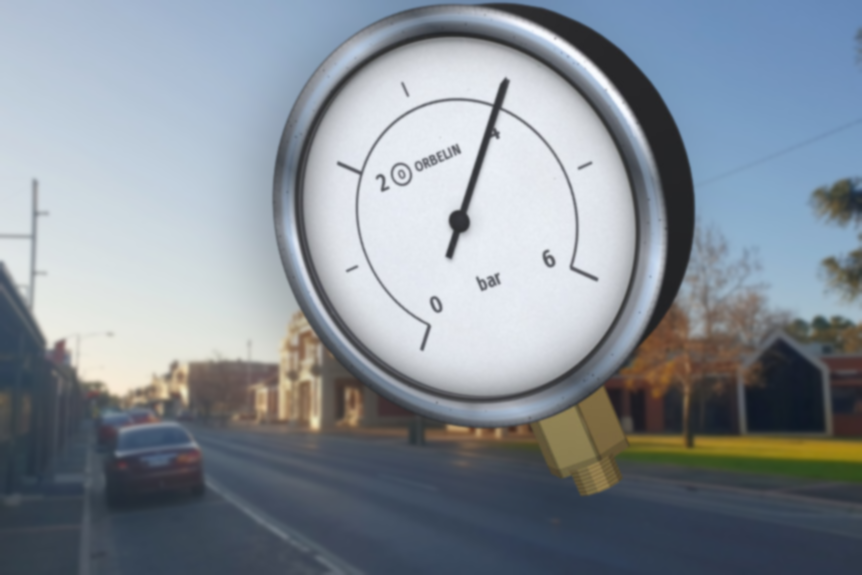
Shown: 4,bar
